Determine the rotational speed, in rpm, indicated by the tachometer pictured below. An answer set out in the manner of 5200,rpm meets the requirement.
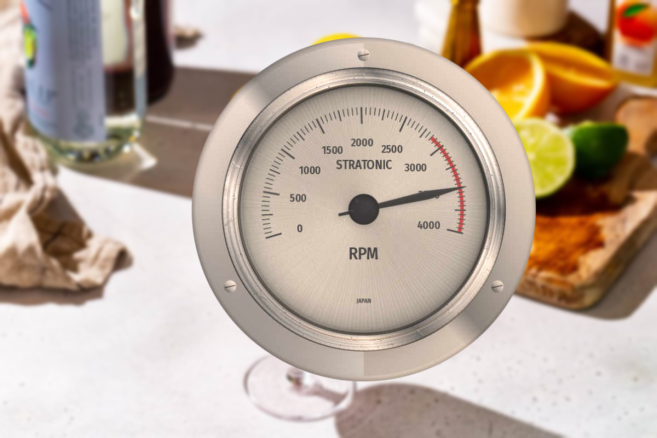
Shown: 3500,rpm
